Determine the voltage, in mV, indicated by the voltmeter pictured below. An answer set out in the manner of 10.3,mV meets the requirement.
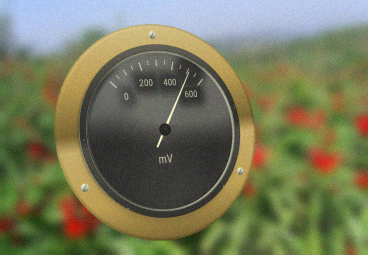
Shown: 500,mV
